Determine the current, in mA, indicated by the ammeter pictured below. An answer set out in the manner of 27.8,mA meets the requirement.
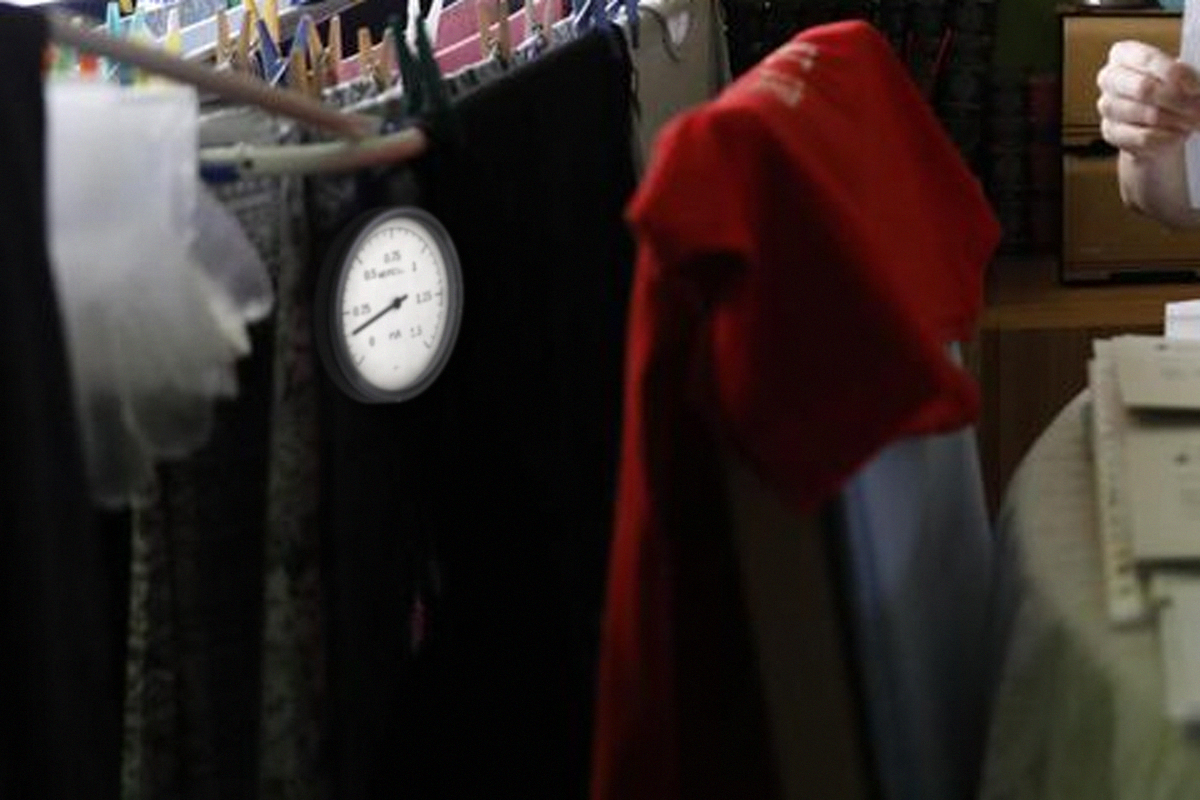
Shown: 0.15,mA
